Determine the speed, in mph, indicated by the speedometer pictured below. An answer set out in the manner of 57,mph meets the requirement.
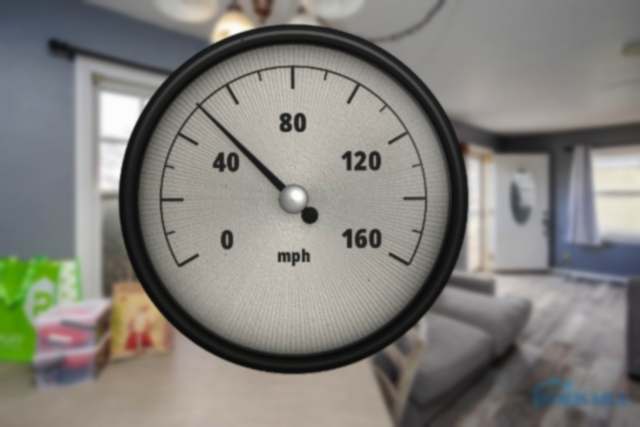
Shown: 50,mph
